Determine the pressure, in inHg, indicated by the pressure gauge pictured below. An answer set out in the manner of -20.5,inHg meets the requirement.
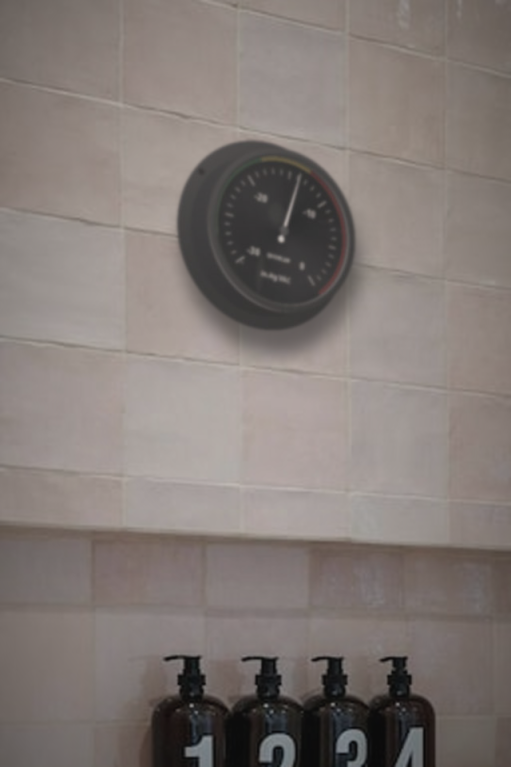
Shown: -14,inHg
